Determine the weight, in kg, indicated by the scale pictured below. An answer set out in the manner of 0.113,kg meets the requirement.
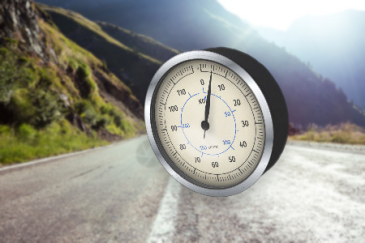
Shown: 5,kg
